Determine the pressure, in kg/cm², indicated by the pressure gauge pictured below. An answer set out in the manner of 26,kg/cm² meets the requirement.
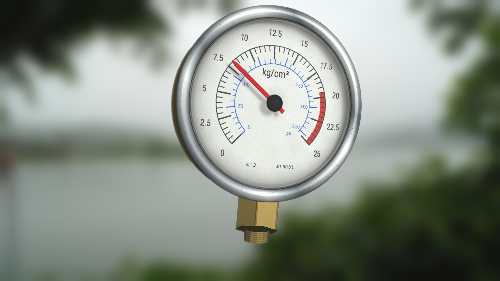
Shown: 8,kg/cm²
